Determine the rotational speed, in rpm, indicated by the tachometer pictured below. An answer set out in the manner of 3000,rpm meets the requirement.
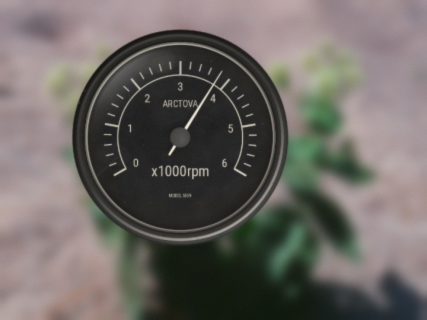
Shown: 3800,rpm
